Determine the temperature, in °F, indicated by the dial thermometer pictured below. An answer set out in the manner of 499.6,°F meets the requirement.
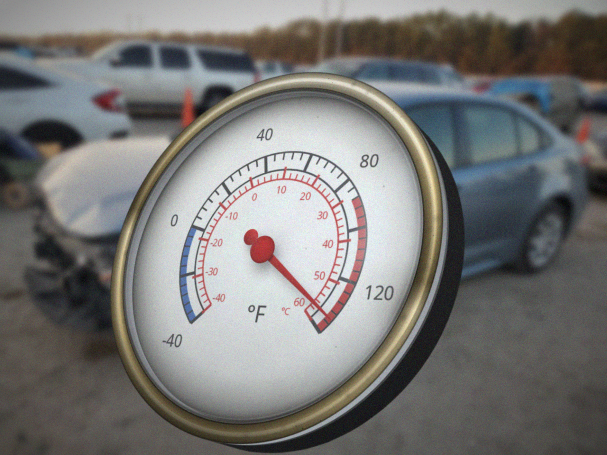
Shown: 134,°F
